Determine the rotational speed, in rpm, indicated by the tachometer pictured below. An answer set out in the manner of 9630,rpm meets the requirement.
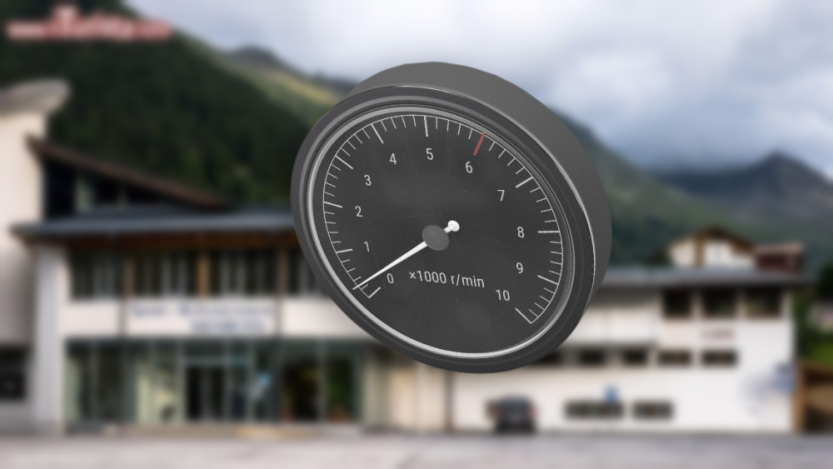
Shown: 300,rpm
